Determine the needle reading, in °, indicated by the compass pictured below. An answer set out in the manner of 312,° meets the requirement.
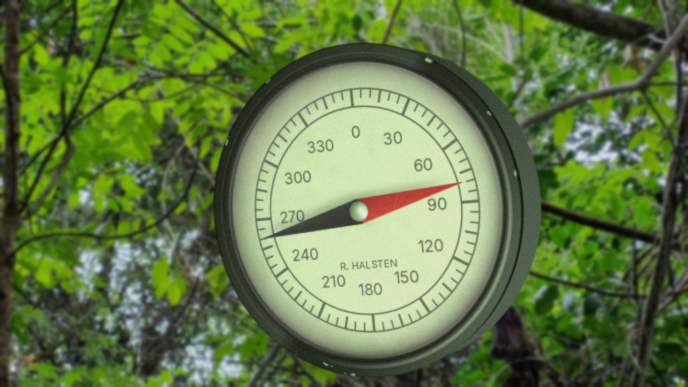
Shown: 80,°
